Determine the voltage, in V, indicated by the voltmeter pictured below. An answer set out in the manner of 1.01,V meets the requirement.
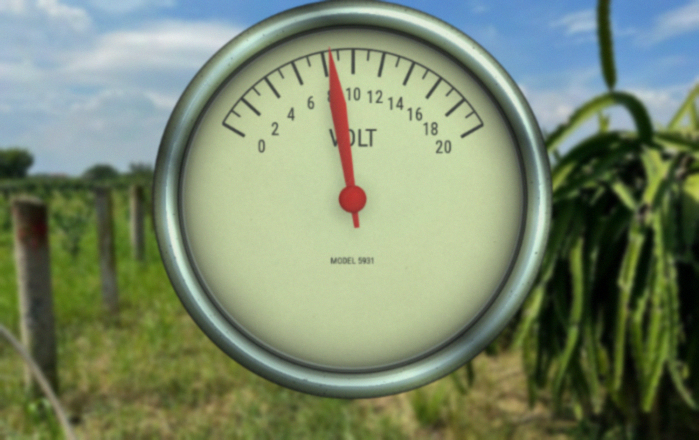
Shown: 8.5,V
